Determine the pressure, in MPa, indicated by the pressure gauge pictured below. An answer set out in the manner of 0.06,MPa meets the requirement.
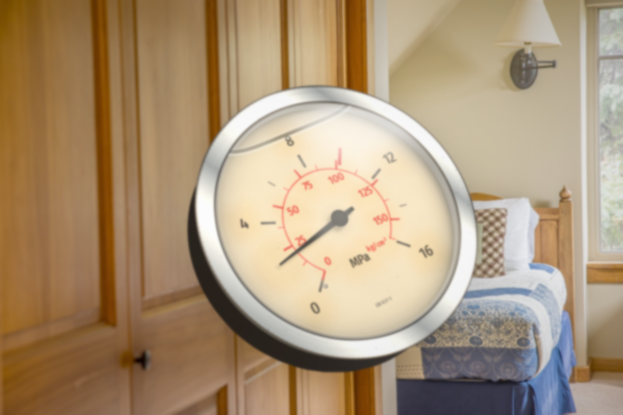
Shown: 2,MPa
